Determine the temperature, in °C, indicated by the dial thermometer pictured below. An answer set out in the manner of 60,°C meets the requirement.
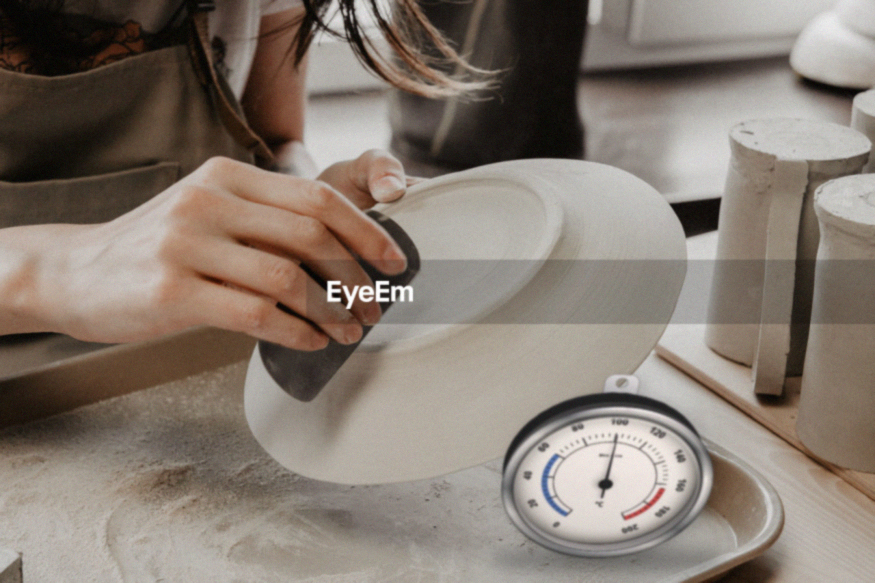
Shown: 100,°C
